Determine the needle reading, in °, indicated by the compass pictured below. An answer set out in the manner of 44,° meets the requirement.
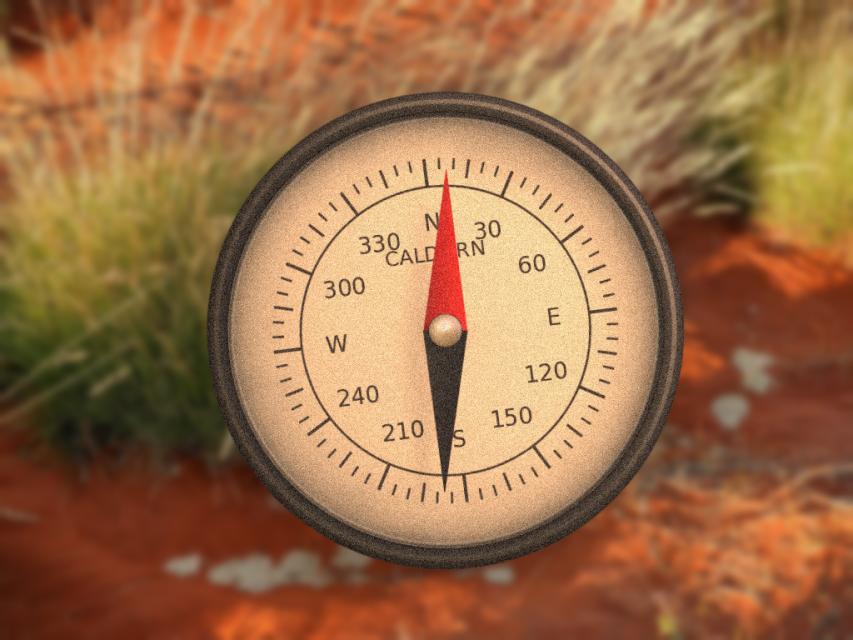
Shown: 7.5,°
